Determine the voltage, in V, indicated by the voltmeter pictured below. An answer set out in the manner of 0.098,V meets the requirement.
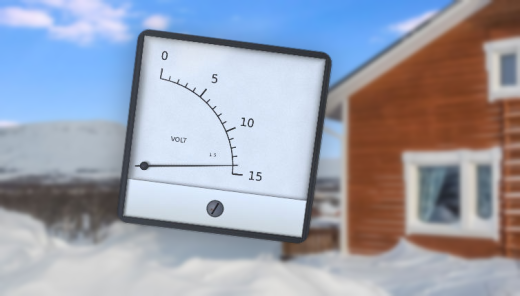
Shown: 14,V
